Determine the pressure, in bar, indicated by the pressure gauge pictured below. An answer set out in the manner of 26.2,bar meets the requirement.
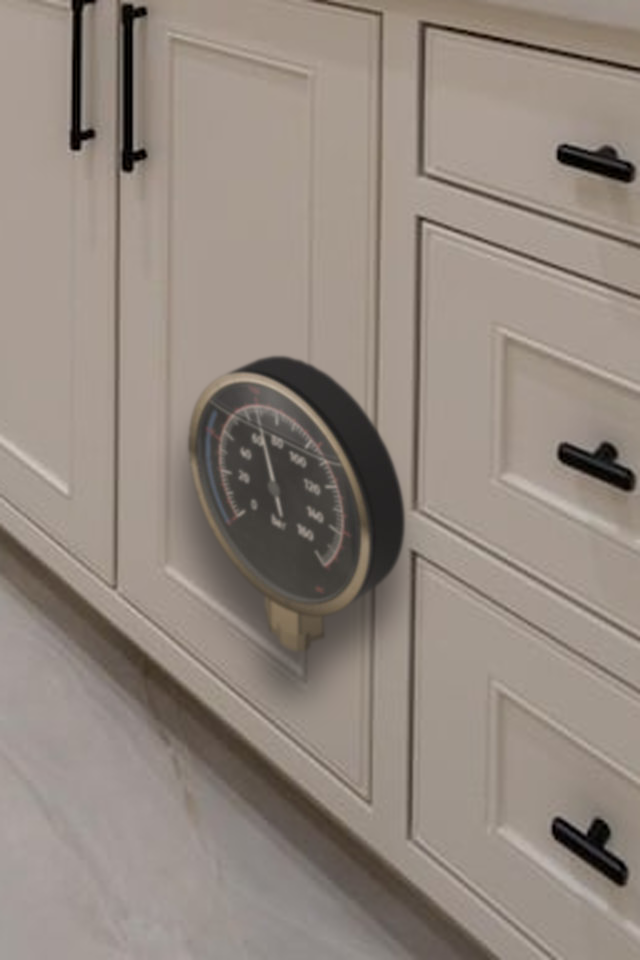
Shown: 70,bar
